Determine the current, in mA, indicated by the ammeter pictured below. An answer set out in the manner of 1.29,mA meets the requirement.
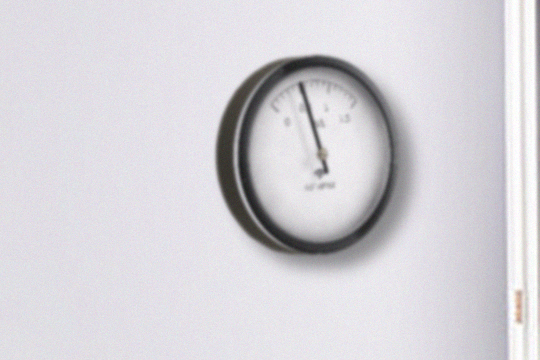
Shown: 0.5,mA
